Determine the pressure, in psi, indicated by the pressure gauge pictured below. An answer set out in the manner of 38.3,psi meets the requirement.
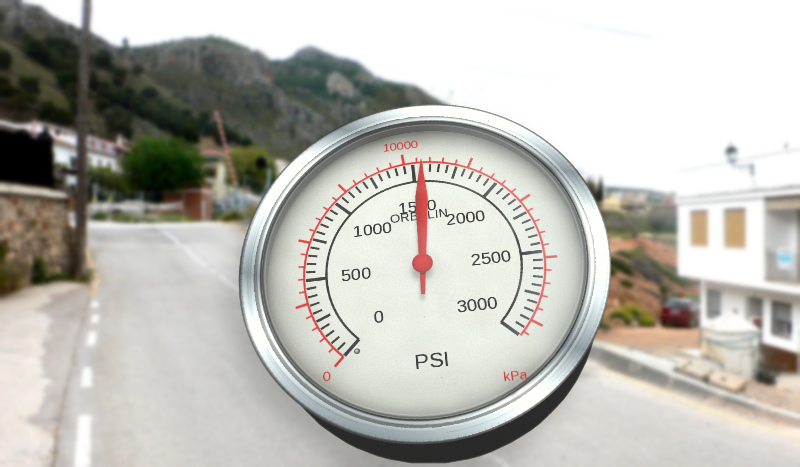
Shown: 1550,psi
